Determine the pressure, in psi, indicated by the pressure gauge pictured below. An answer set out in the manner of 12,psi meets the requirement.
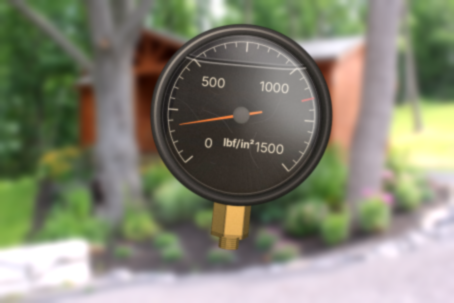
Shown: 175,psi
